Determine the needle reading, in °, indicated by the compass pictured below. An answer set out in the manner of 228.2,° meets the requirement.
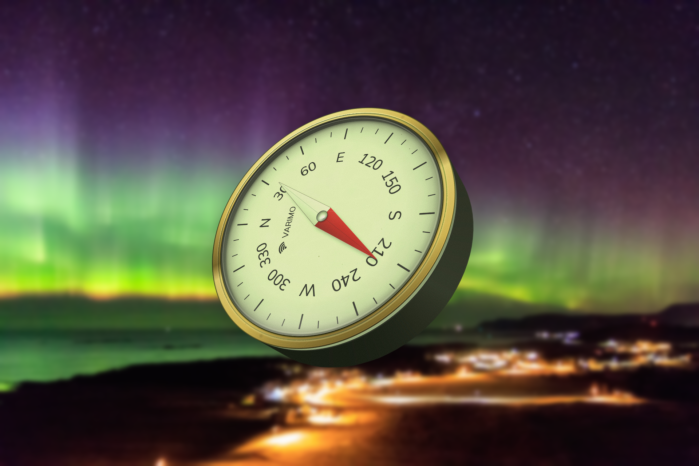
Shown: 215,°
